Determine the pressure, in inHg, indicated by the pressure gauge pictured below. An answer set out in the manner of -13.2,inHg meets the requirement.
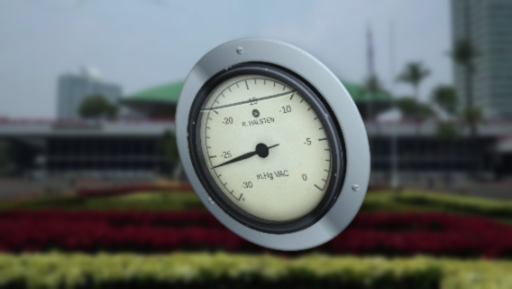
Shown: -26,inHg
